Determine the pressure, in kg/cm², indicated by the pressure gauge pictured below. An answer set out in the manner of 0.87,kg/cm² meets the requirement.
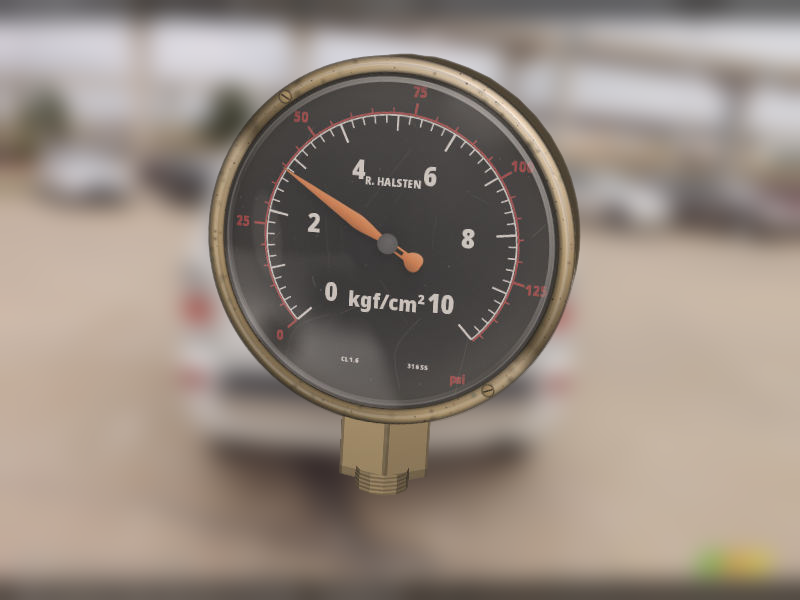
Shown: 2.8,kg/cm²
